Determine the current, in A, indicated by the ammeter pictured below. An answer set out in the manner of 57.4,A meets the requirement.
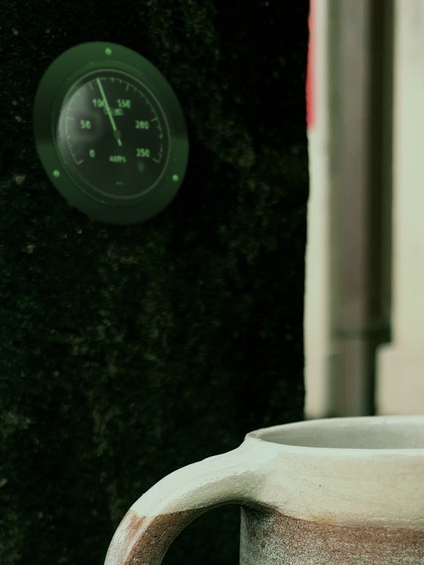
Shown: 110,A
